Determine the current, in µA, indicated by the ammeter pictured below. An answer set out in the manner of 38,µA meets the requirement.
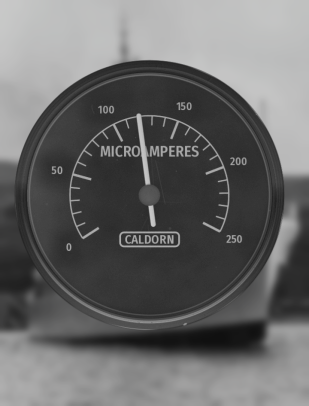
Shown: 120,µA
